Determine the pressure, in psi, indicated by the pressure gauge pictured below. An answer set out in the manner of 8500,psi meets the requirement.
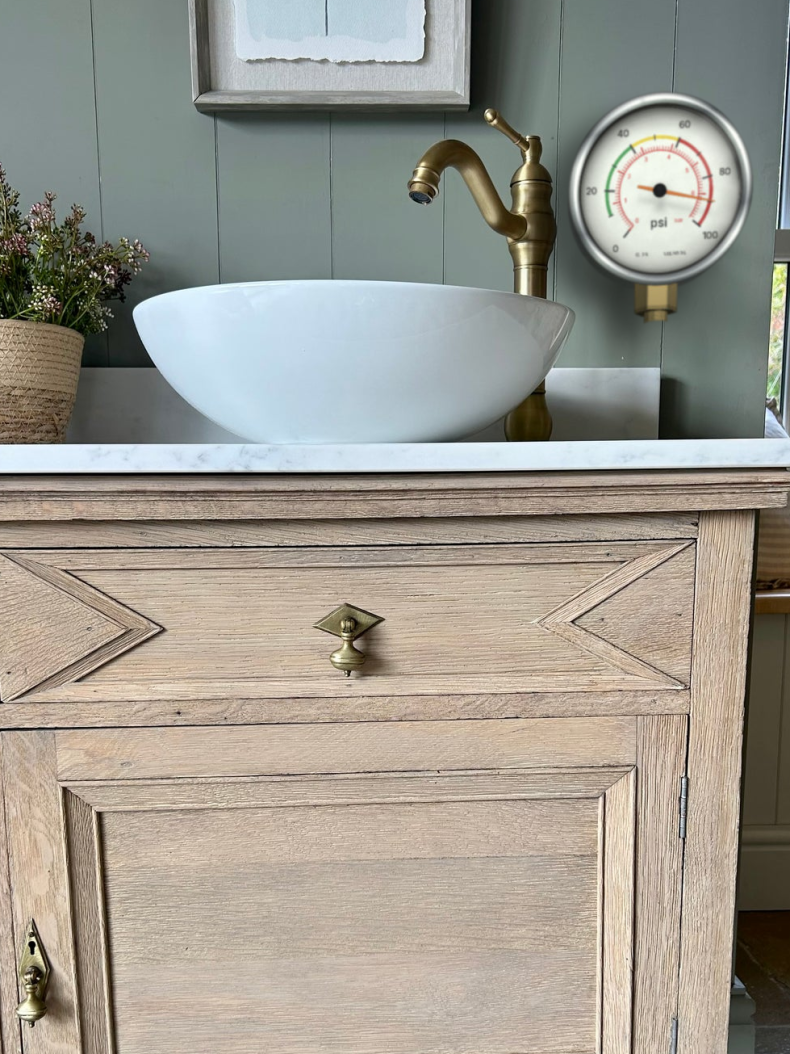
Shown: 90,psi
